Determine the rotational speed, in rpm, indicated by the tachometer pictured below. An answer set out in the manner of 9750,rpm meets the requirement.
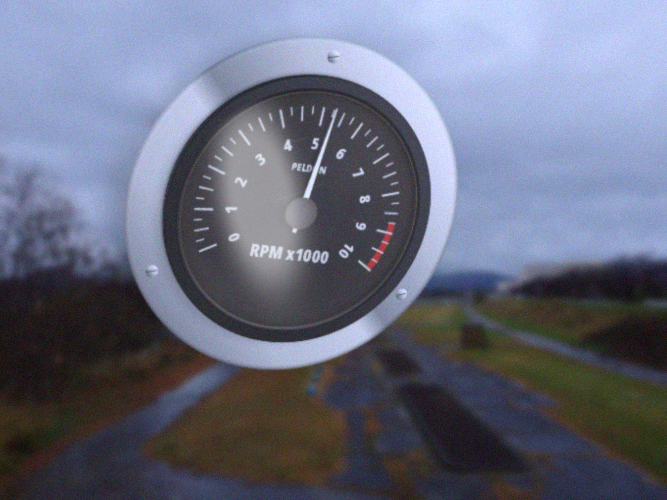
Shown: 5250,rpm
